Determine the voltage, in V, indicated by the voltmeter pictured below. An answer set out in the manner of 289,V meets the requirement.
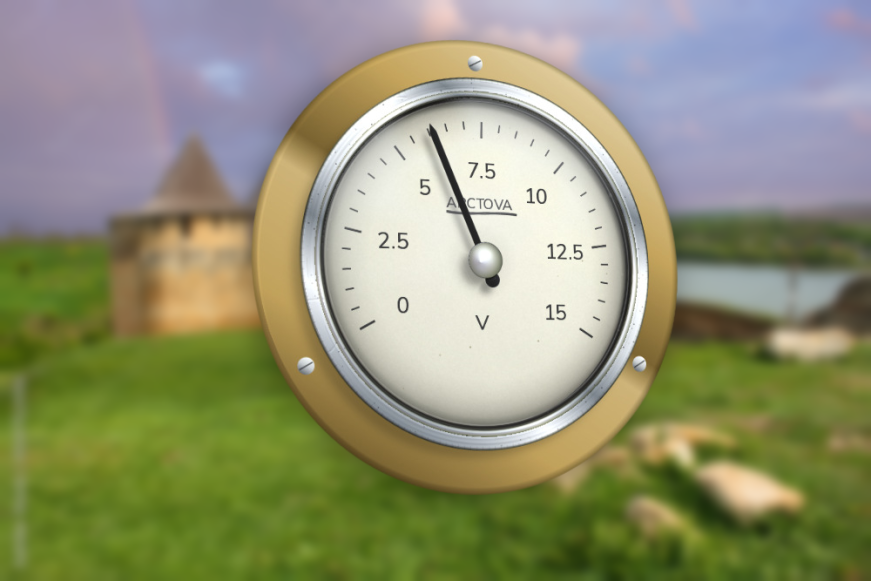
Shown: 6,V
